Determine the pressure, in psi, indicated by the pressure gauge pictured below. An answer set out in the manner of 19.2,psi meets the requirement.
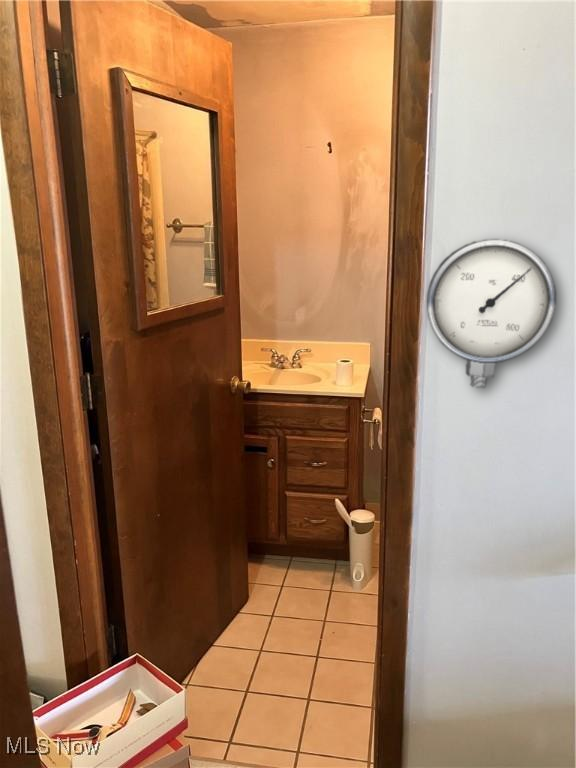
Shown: 400,psi
